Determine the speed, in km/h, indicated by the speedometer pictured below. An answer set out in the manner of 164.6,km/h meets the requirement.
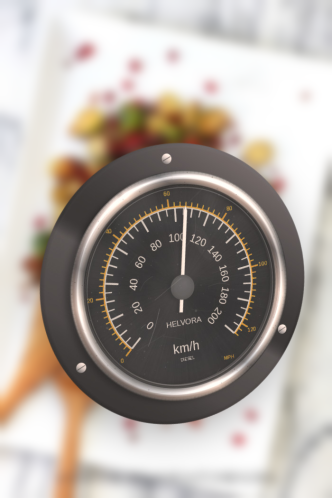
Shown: 105,km/h
